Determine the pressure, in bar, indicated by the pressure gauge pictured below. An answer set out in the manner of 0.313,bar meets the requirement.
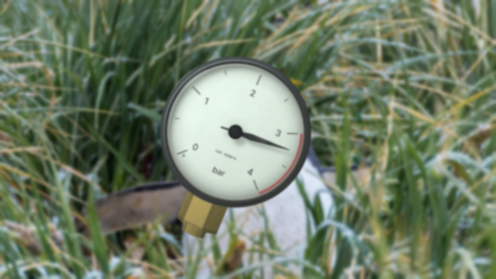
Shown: 3.25,bar
